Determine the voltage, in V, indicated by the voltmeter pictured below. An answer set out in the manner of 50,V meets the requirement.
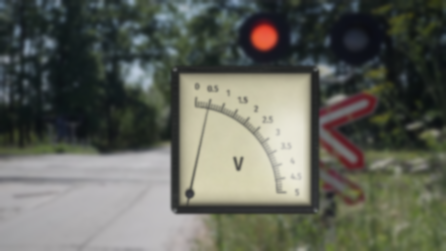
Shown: 0.5,V
